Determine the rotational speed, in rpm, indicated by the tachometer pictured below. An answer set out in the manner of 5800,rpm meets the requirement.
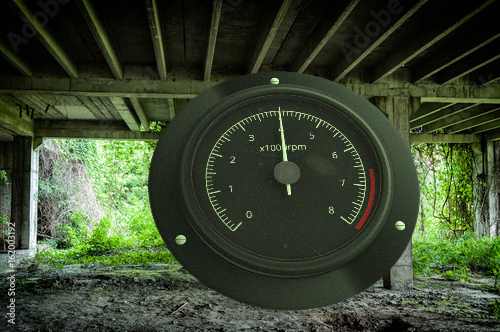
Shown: 4000,rpm
